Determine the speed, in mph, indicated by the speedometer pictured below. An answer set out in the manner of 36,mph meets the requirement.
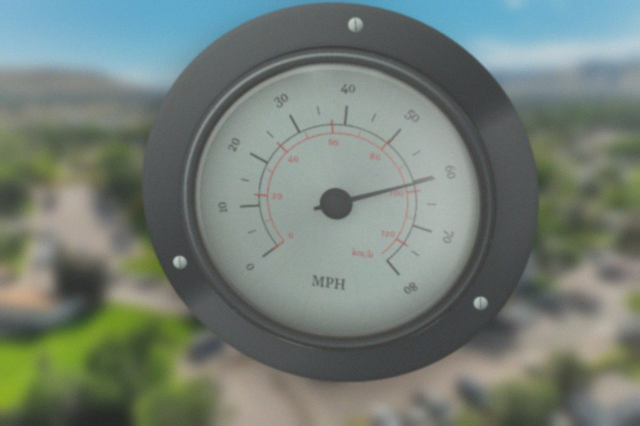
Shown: 60,mph
